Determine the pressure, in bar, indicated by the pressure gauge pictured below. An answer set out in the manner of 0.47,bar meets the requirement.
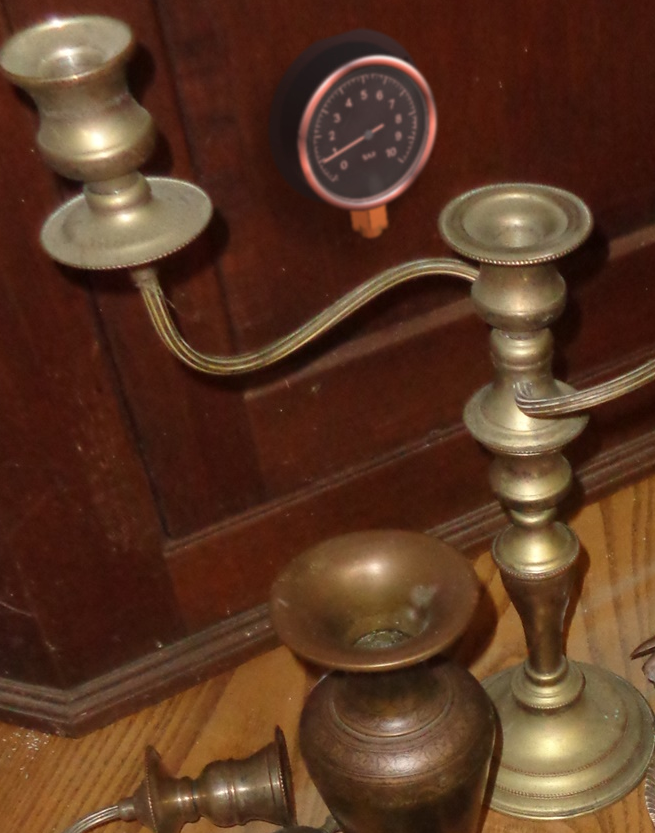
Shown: 1,bar
